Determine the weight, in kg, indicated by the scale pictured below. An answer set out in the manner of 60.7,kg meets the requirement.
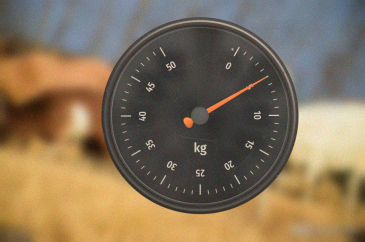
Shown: 5,kg
